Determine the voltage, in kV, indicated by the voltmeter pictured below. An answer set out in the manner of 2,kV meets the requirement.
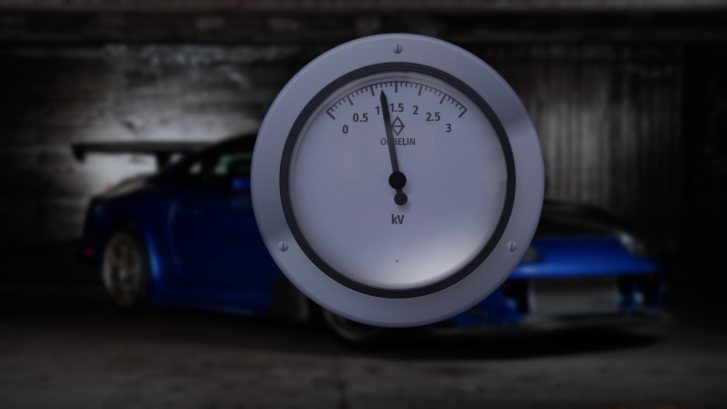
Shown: 1.2,kV
